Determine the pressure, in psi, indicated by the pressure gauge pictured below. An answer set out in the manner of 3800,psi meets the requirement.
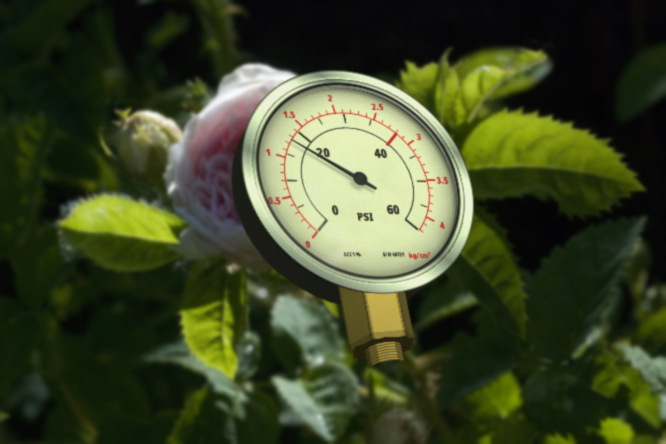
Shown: 17.5,psi
